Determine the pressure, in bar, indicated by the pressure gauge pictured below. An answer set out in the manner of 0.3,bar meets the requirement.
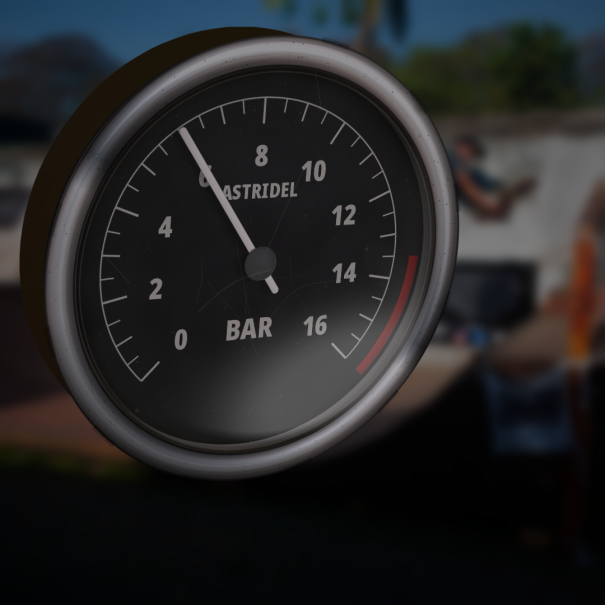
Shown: 6,bar
